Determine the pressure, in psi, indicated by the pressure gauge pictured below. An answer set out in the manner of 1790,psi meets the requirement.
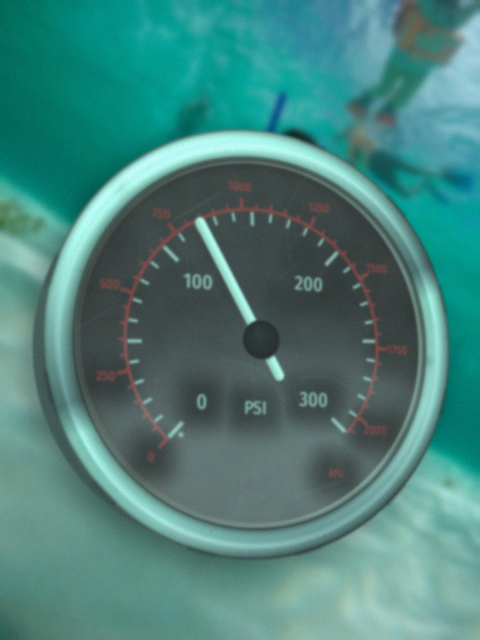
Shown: 120,psi
